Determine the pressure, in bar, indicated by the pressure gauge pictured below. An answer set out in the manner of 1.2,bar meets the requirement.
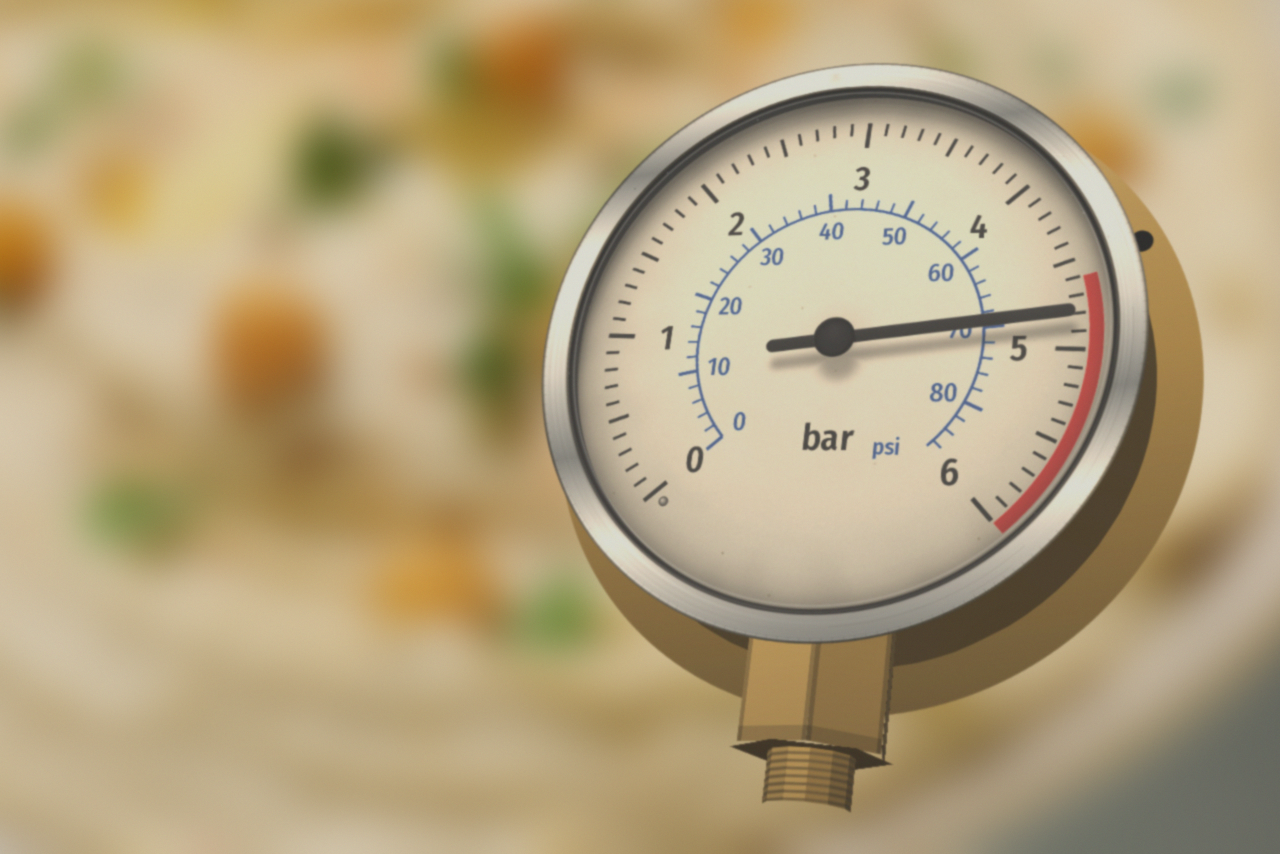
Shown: 4.8,bar
